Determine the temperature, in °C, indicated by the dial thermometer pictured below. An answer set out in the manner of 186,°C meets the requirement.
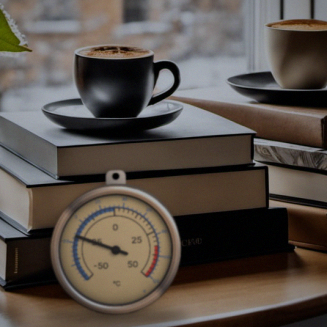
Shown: -25,°C
